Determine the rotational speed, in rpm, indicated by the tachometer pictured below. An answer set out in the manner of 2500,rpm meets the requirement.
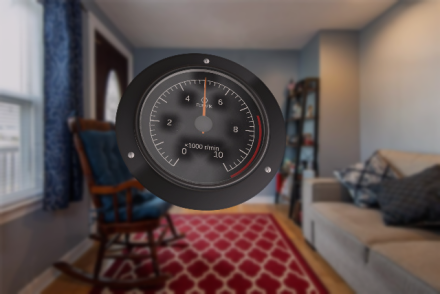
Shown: 5000,rpm
